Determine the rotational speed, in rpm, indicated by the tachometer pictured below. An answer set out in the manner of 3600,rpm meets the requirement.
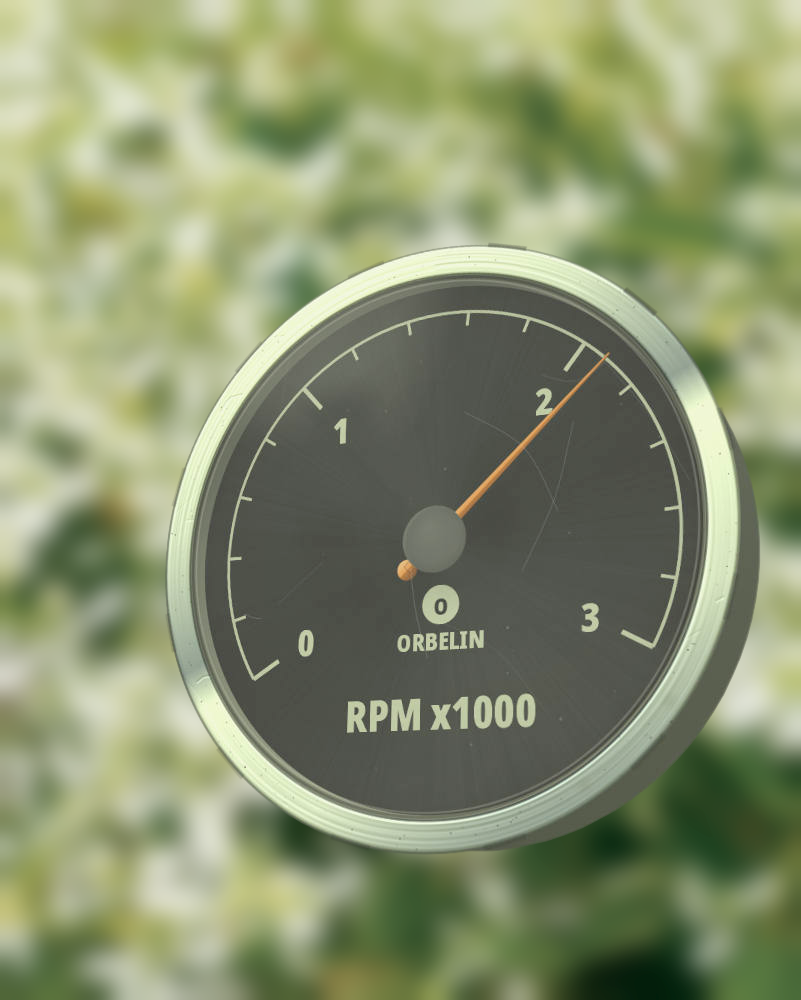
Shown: 2100,rpm
